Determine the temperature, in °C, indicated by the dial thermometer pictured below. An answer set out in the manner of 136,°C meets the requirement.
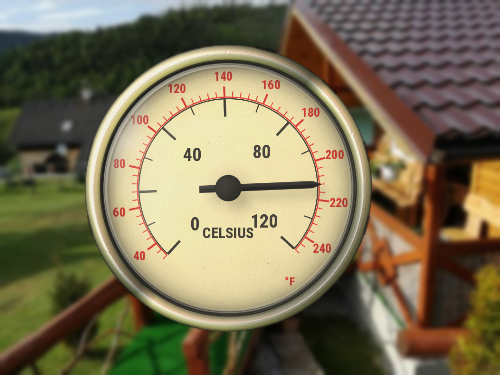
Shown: 100,°C
